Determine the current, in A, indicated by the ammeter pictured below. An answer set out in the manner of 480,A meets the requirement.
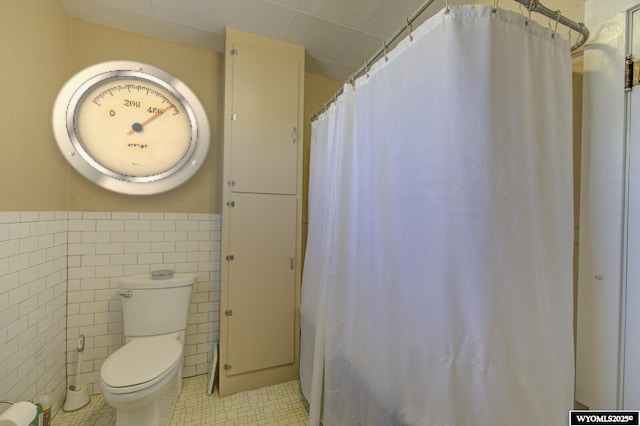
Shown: 450,A
